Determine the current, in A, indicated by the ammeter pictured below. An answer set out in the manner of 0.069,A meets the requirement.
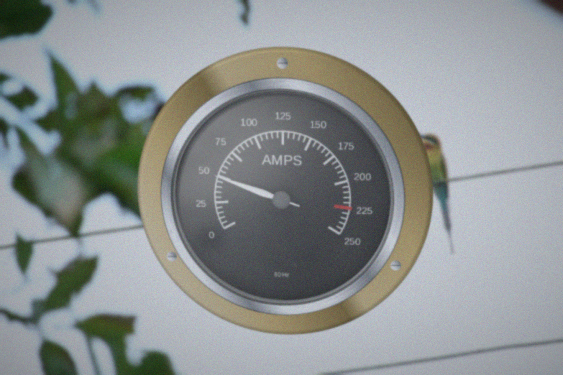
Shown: 50,A
